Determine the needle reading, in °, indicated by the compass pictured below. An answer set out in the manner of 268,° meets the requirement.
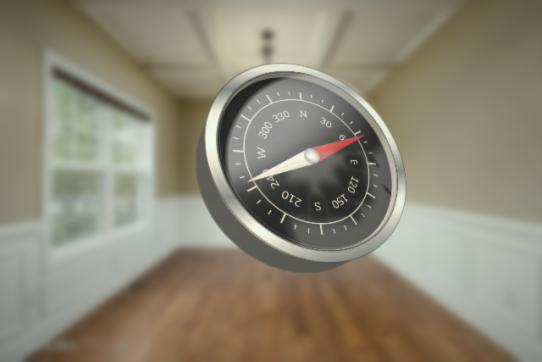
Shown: 65,°
